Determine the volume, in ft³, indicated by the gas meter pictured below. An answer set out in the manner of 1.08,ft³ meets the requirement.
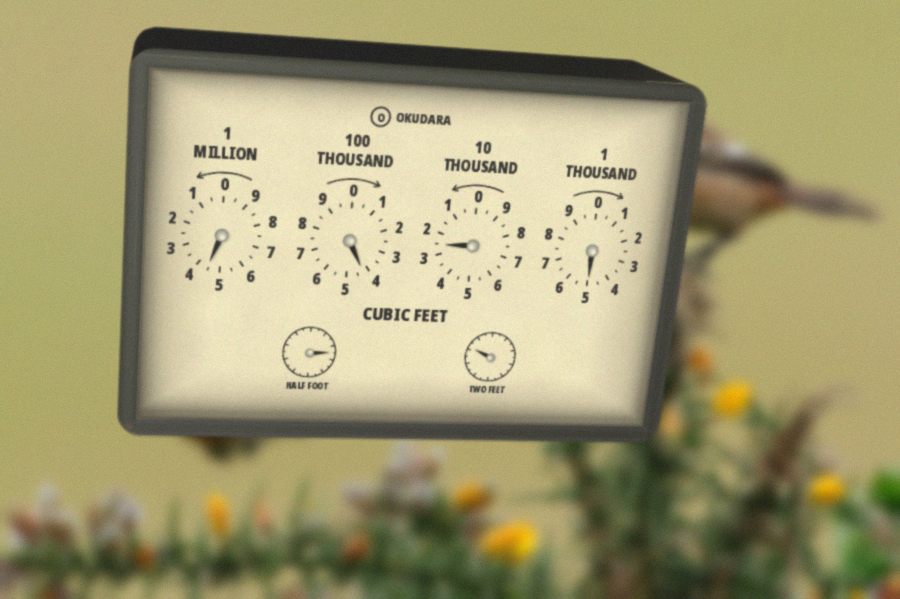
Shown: 442500,ft³
